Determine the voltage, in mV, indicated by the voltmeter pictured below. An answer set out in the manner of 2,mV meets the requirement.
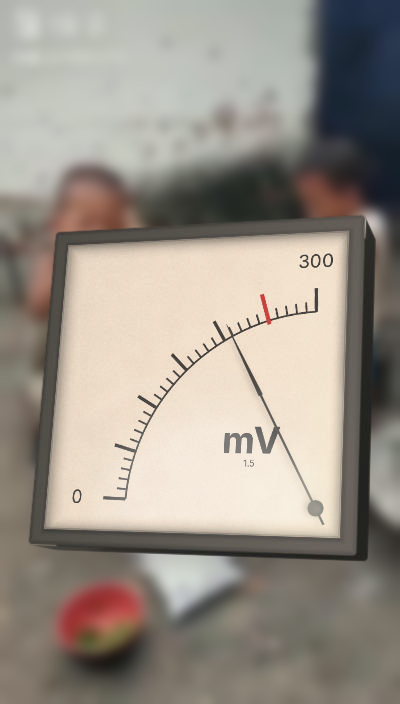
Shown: 210,mV
